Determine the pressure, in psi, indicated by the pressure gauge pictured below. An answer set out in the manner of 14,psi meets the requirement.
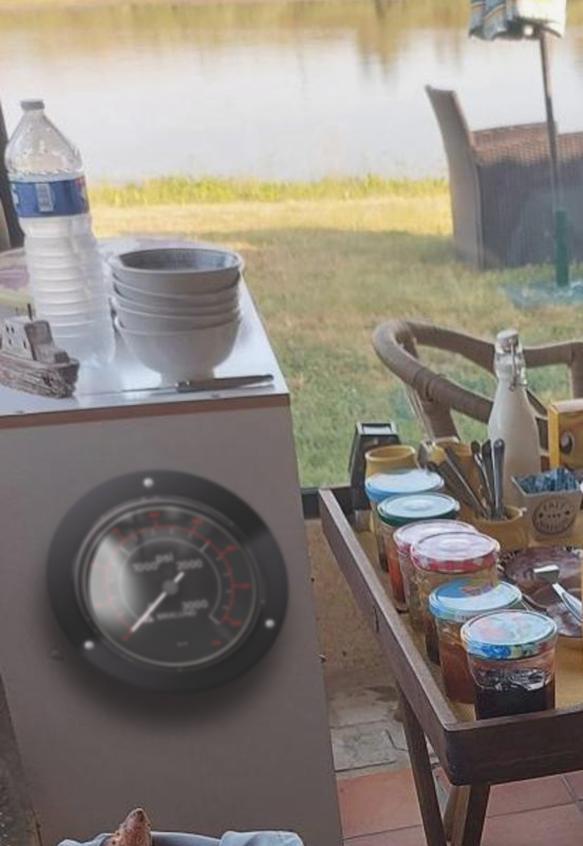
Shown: 0,psi
